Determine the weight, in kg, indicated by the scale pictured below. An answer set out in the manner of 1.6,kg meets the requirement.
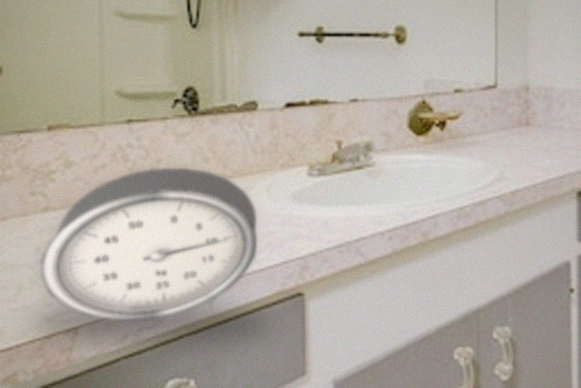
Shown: 10,kg
